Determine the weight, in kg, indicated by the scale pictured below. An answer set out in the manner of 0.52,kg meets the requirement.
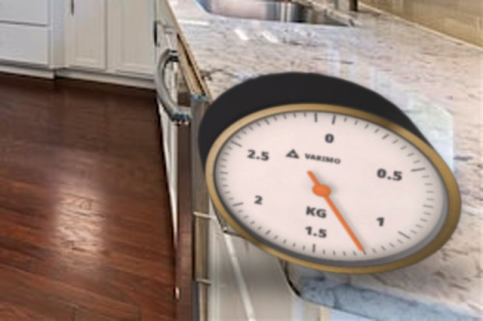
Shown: 1.25,kg
